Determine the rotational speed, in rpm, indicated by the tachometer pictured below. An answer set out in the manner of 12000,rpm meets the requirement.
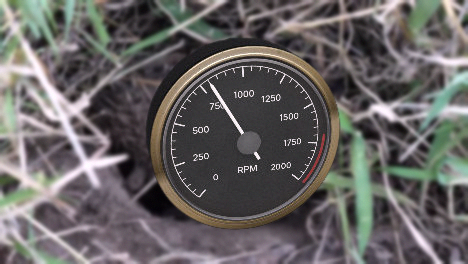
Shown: 800,rpm
